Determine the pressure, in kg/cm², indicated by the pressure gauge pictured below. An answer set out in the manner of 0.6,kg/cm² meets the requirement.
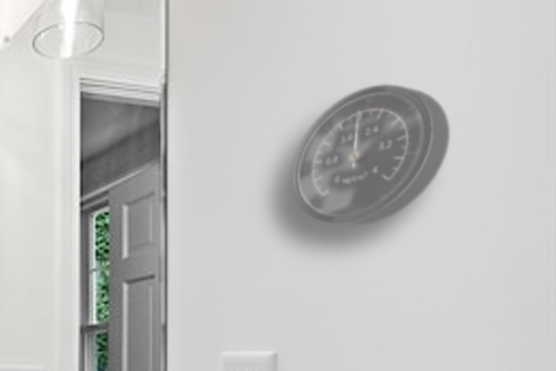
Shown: 2,kg/cm²
